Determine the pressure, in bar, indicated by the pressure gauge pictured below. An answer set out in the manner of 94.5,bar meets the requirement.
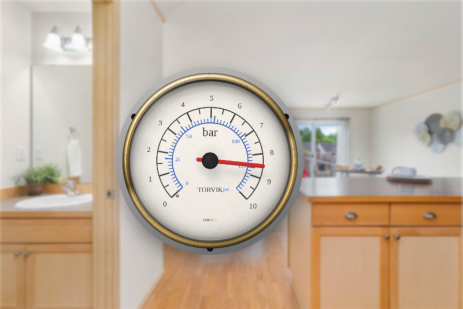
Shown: 8.5,bar
